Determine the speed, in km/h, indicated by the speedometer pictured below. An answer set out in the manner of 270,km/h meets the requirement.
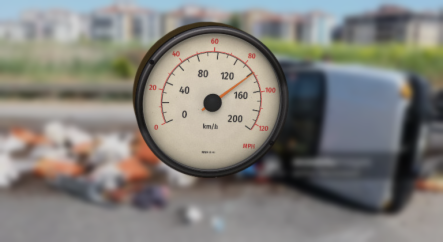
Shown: 140,km/h
